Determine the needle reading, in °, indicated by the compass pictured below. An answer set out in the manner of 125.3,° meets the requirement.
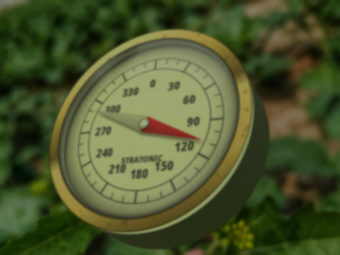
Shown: 110,°
